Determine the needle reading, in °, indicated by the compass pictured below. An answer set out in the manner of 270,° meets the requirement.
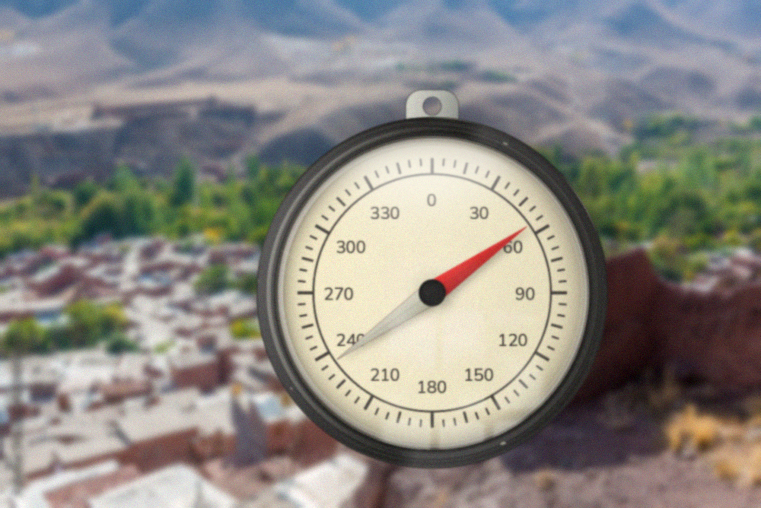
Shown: 55,°
